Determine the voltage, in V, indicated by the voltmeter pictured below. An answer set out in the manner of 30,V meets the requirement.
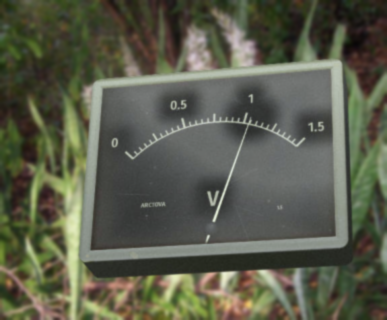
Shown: 1.05,V
